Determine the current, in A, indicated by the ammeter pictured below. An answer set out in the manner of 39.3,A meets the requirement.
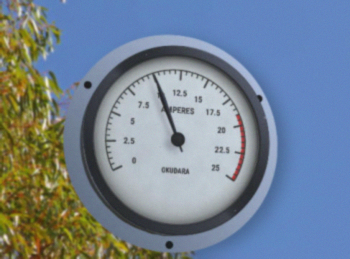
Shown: 10,A
